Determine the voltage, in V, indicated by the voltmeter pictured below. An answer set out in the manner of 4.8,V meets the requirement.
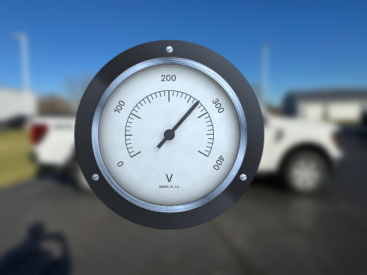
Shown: 270,V
